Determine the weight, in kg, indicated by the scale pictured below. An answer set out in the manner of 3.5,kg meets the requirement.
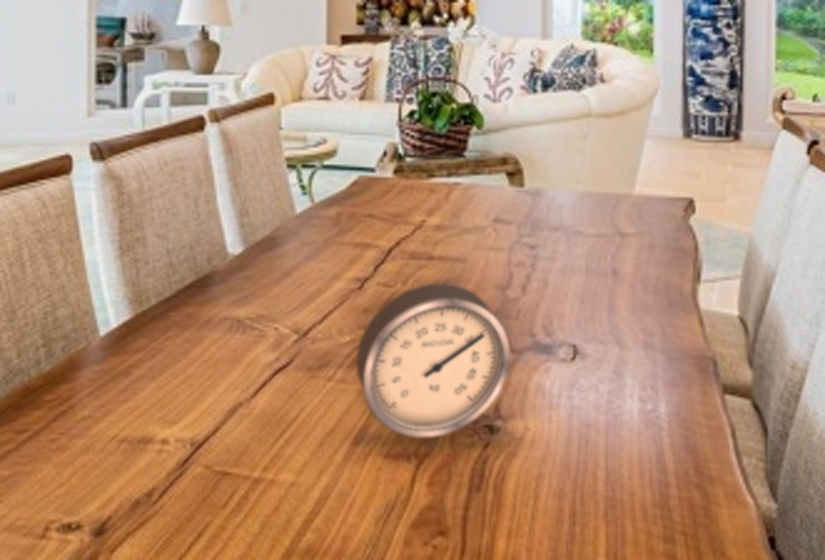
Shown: 35,kg
